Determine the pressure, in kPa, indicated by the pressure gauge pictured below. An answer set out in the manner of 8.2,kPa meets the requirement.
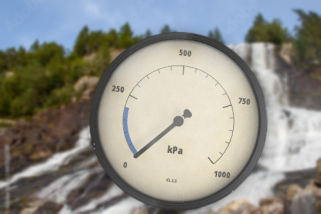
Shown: 0,kPa
